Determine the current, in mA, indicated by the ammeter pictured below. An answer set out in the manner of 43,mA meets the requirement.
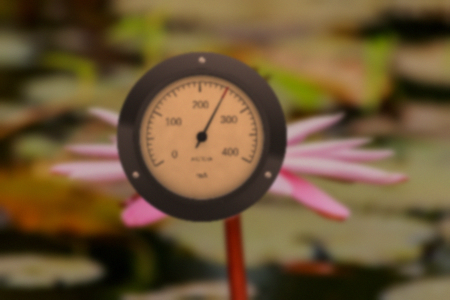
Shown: 250,mA
